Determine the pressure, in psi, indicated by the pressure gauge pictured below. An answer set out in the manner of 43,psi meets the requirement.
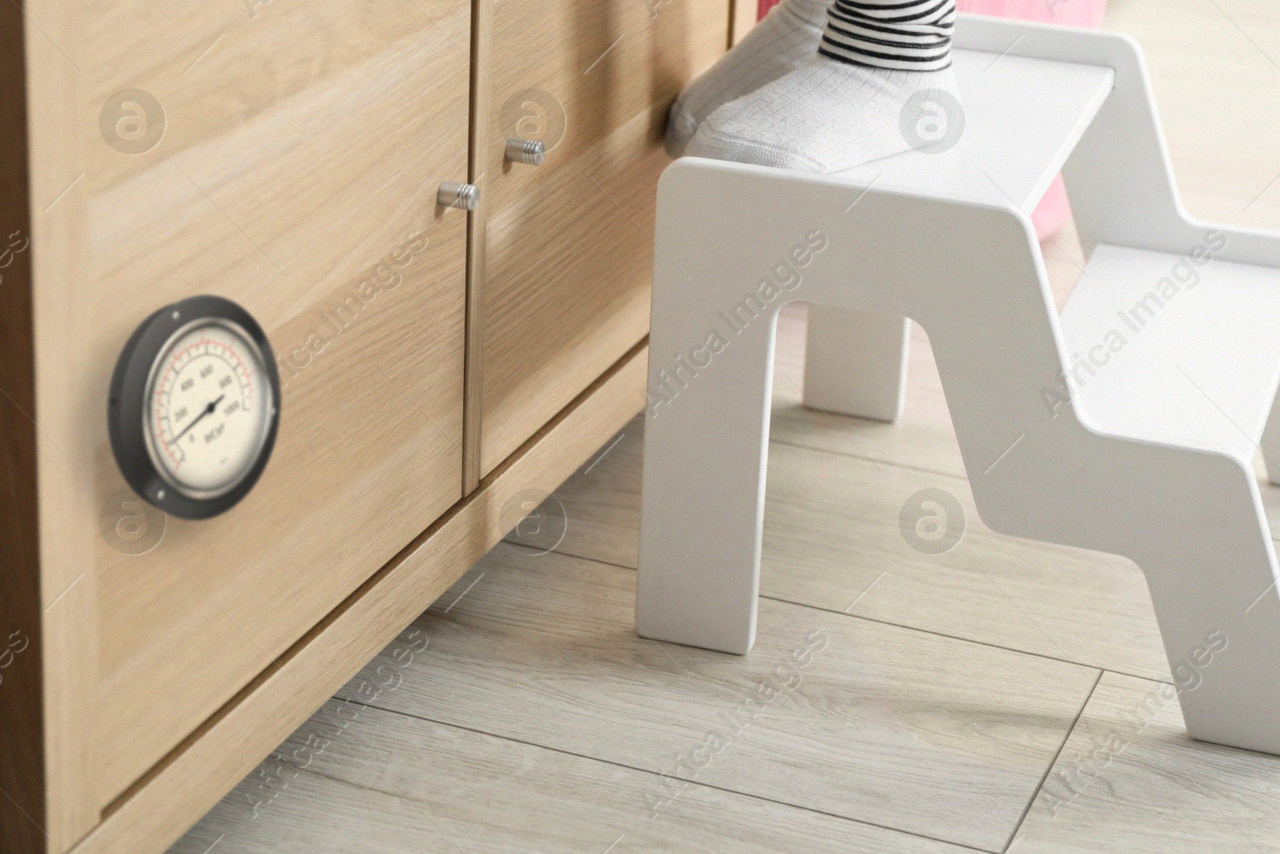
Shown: 100,psi
